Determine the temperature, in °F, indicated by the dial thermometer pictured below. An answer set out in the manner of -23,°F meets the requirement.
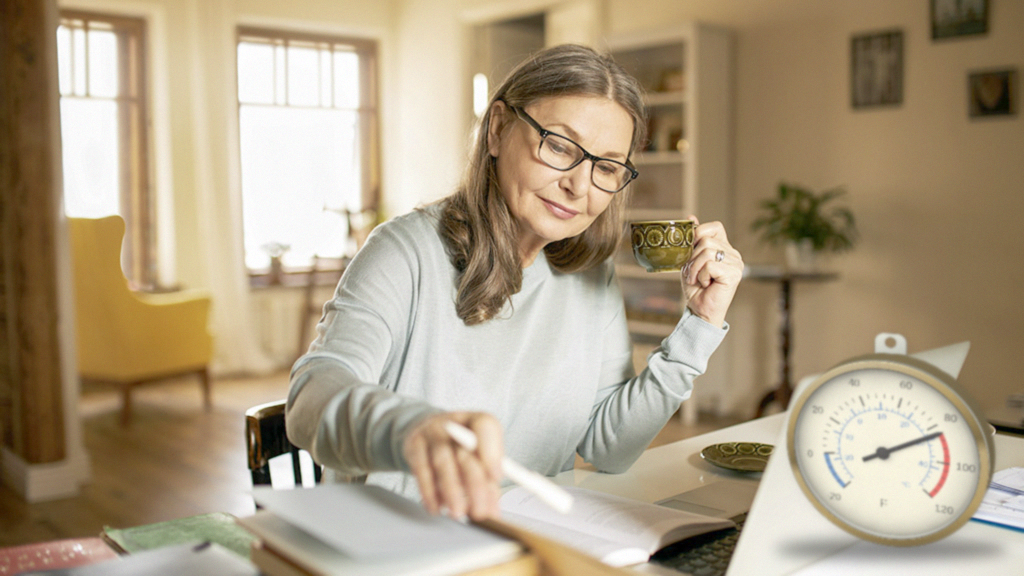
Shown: 84,°F
